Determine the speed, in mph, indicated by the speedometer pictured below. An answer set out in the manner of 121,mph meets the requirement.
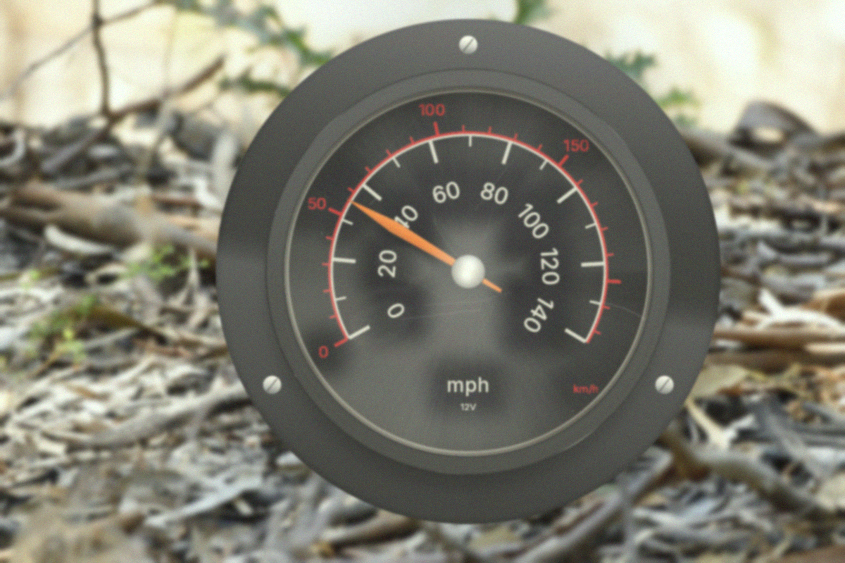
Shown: 35,mph
